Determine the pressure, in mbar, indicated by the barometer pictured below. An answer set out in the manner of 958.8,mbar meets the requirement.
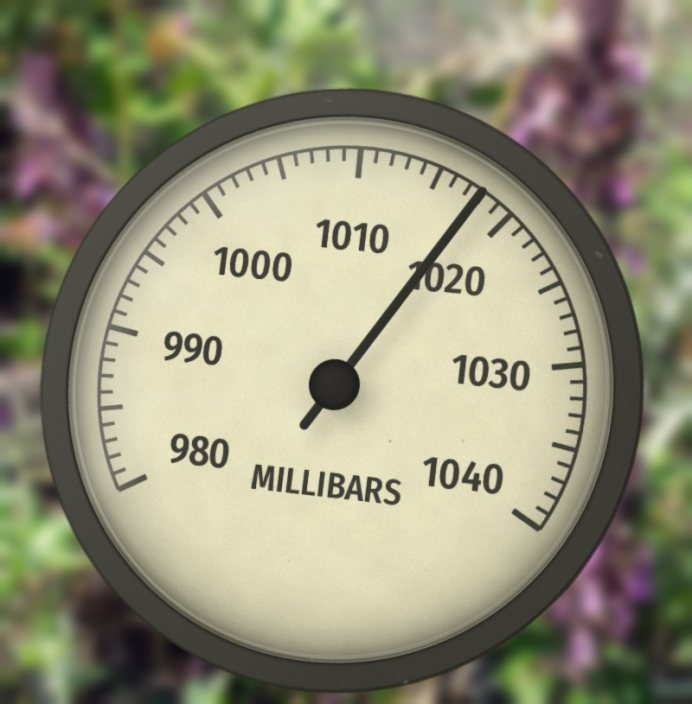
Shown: 1018,mbar
